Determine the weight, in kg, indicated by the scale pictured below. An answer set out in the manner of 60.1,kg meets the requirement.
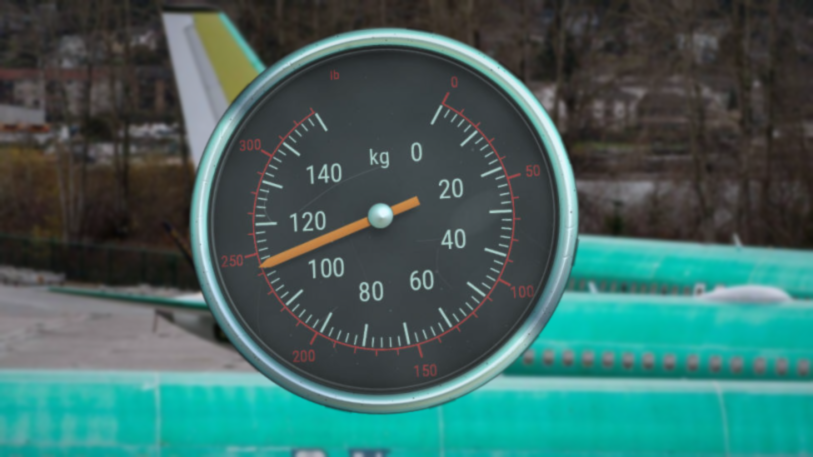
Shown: 110,kg
